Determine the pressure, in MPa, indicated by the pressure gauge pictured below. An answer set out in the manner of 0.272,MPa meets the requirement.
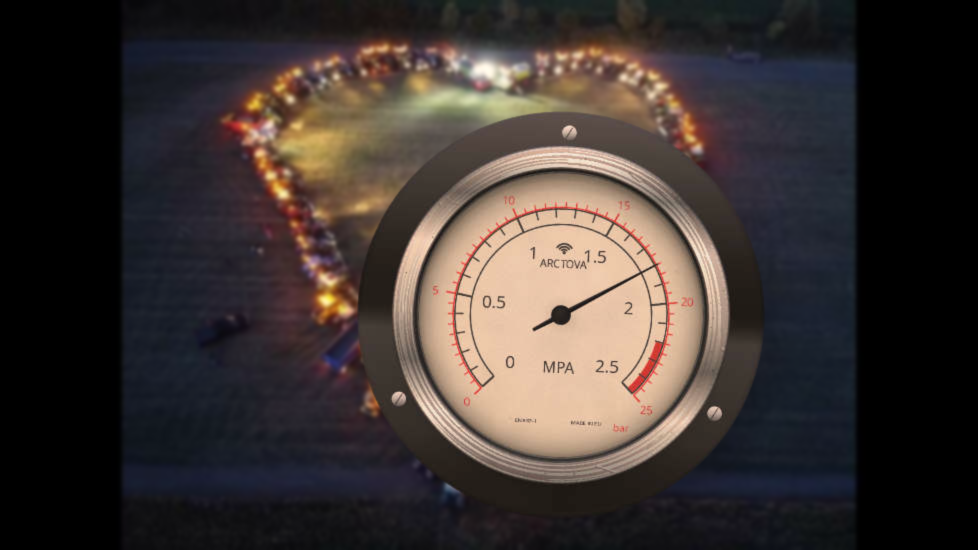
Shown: 1.8,MPa
